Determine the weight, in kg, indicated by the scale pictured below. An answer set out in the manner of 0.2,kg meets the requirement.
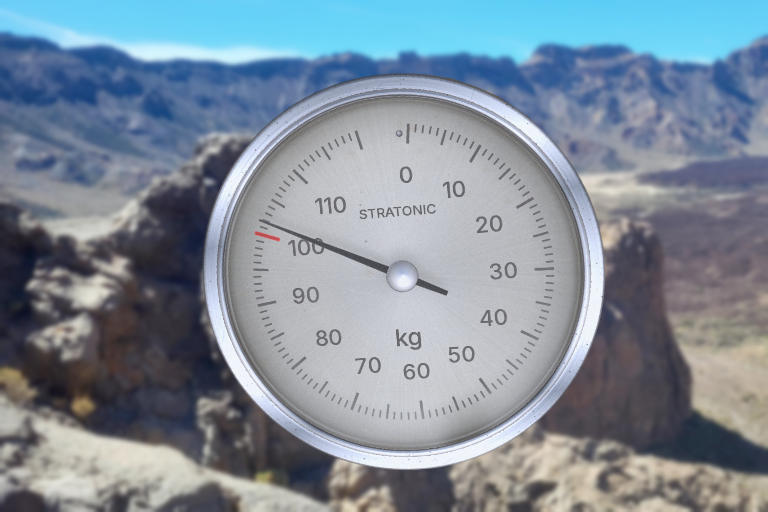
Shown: 102,kg
